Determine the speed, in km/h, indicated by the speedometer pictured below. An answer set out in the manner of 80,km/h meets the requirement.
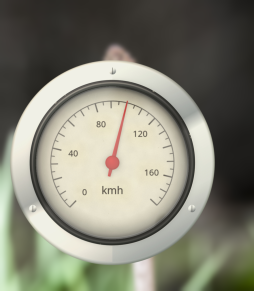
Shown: 100,km/h
